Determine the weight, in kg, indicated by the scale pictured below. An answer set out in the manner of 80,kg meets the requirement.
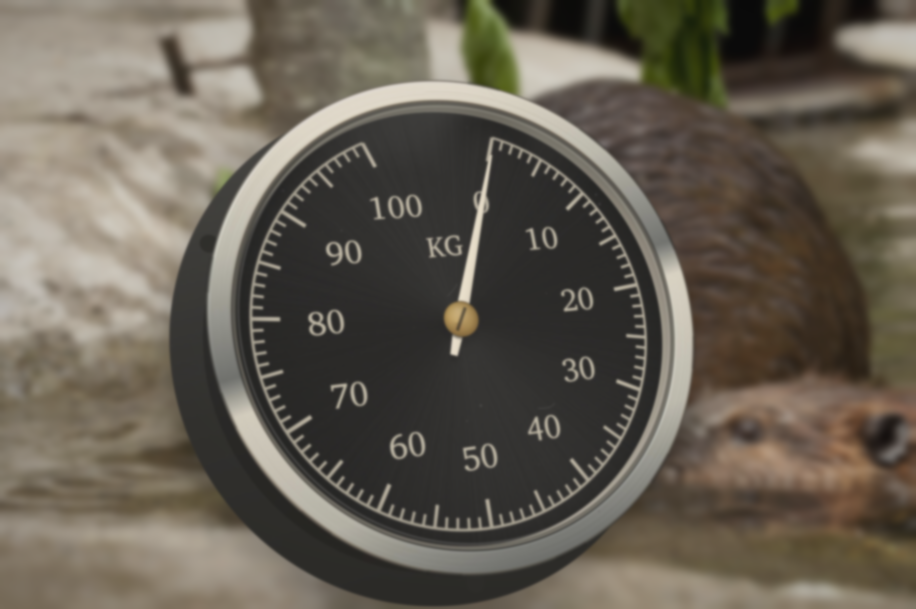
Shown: 0,kg
